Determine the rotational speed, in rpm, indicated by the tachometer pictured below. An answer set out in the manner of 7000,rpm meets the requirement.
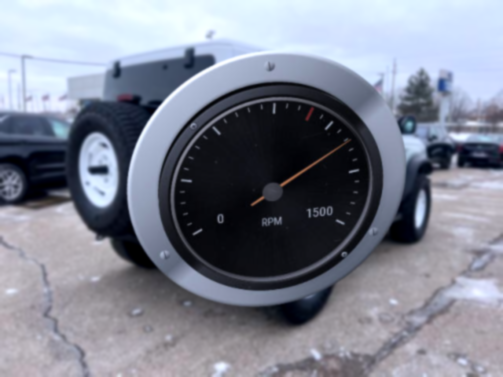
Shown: 1100,rpm
